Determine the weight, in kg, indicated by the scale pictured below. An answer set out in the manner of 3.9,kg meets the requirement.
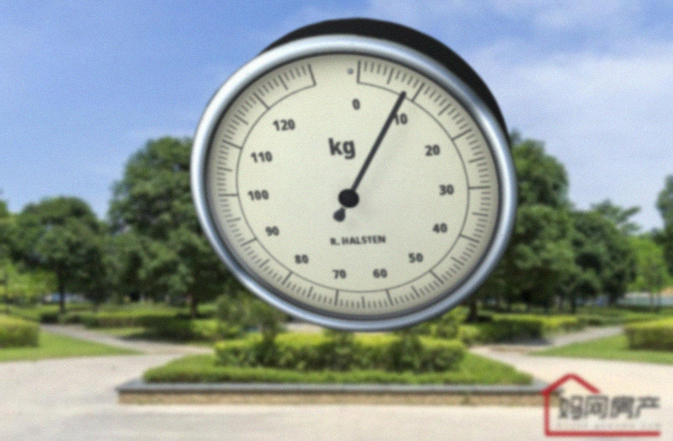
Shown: 8,kg
